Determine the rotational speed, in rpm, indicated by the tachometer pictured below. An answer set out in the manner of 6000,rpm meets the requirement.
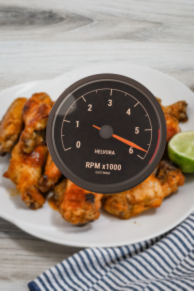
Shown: 5750,rpm
